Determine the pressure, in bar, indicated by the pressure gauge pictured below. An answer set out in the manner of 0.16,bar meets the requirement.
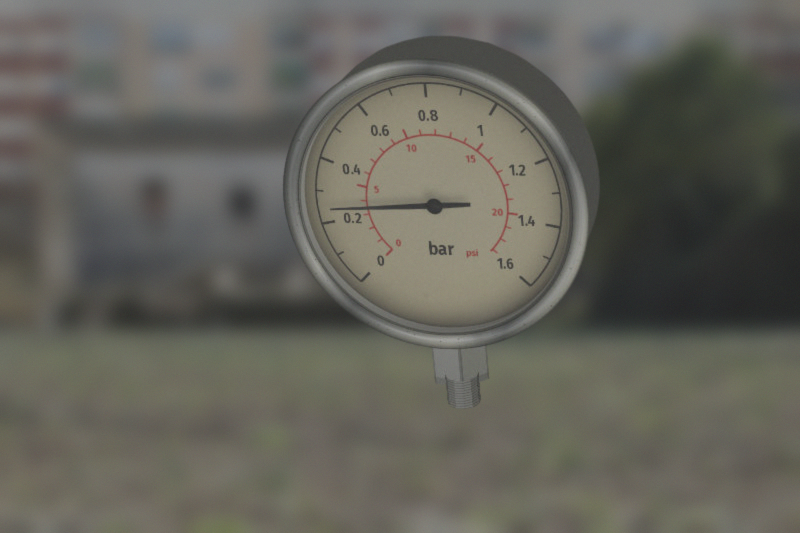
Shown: 0.25,bar
